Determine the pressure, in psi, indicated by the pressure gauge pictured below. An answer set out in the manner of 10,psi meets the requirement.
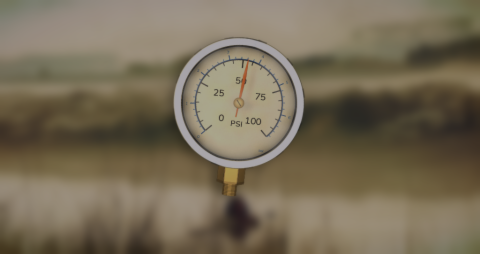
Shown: 52.5,psi
